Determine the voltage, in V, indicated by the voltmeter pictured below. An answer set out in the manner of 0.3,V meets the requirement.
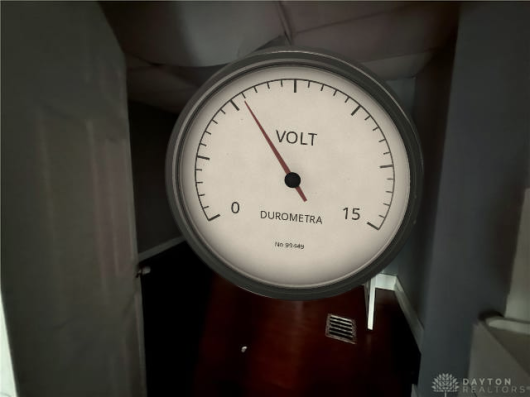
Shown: 5.5,V
